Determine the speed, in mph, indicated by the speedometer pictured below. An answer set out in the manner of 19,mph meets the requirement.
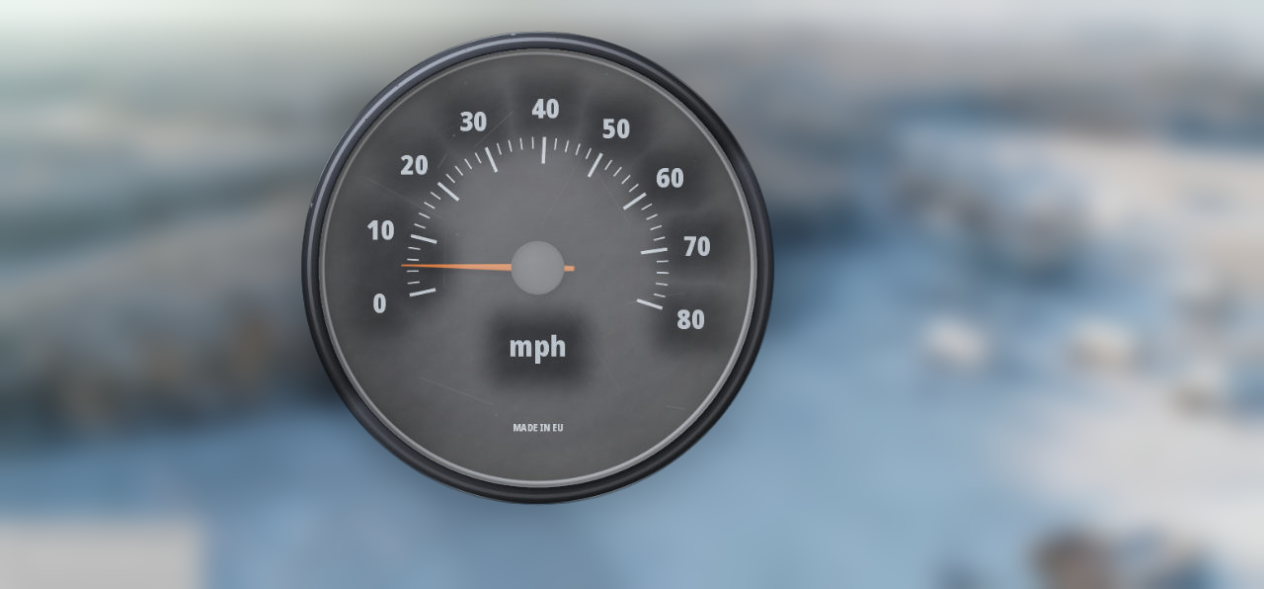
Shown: 5,mph
